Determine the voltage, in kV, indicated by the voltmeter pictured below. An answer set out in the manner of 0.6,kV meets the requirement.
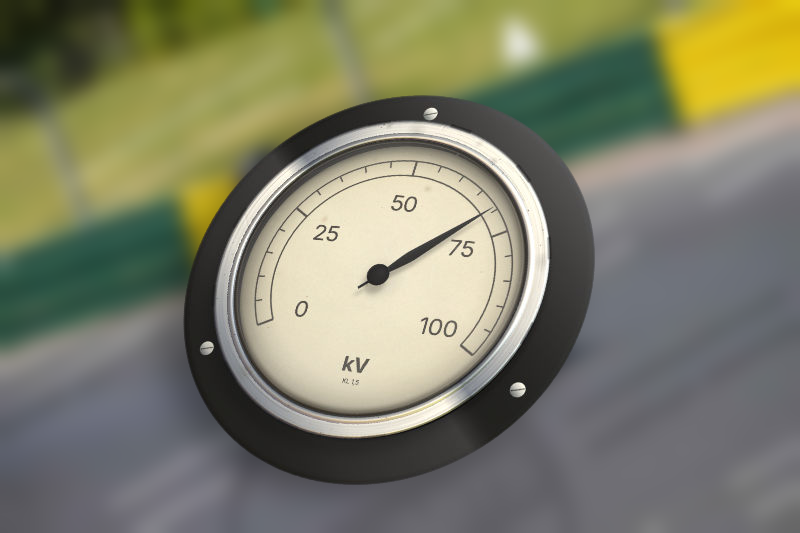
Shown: 70,kV
